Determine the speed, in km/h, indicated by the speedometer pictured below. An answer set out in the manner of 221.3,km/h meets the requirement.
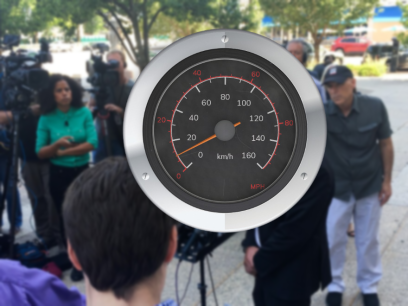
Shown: 10,km/h
